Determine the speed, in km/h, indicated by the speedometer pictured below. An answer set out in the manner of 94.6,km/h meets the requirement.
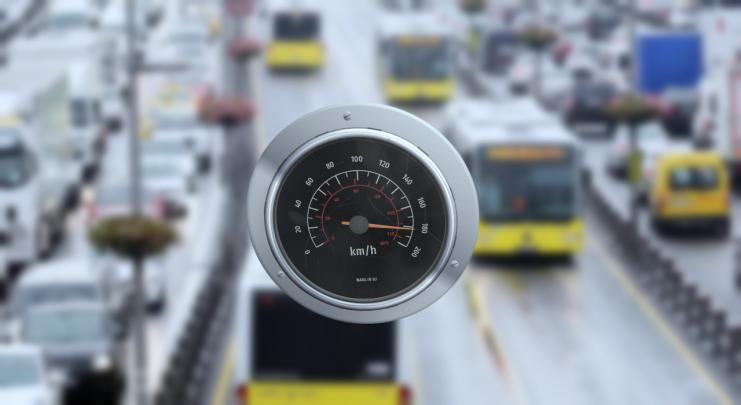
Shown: 180,km/h
